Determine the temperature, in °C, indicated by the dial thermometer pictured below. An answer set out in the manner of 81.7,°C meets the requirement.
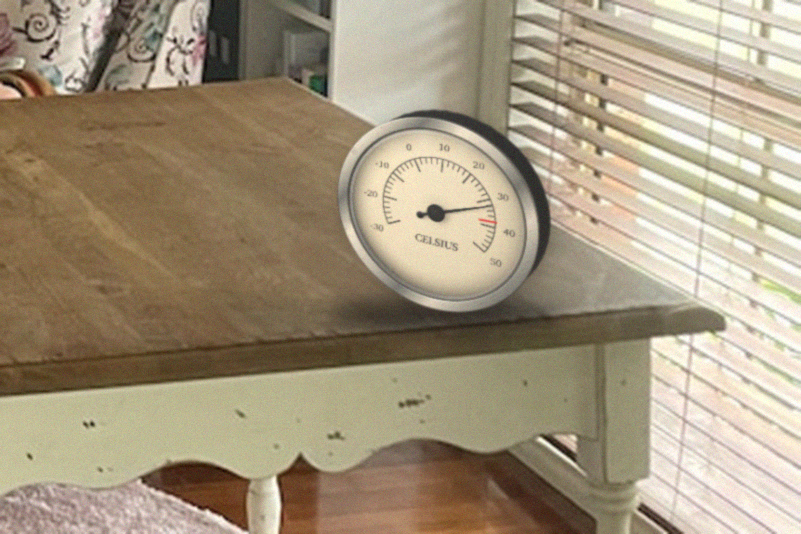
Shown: 32,°C
